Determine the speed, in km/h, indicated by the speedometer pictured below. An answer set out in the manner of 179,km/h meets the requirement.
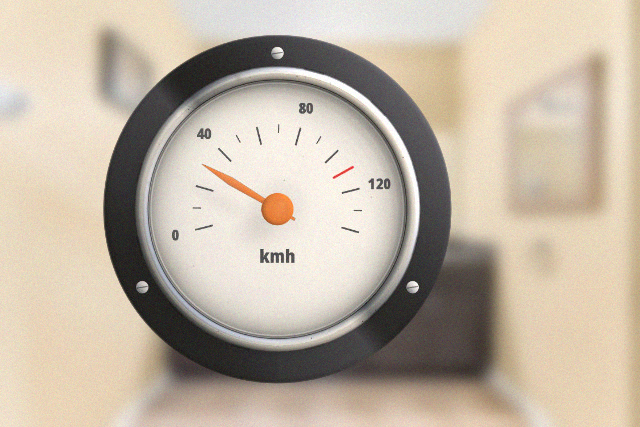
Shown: 30,km/h
